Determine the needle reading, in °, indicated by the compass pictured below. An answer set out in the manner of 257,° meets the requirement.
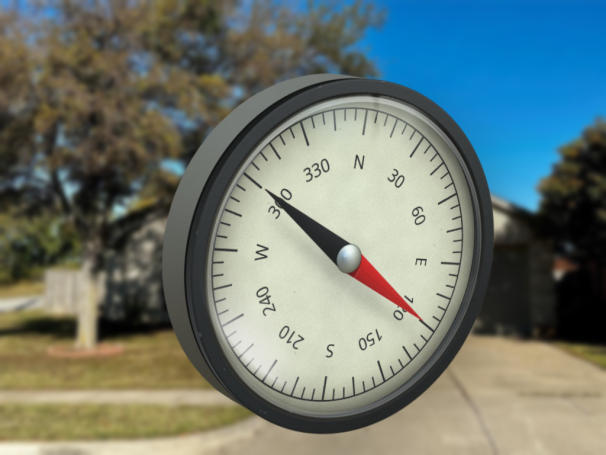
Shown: 120,°
